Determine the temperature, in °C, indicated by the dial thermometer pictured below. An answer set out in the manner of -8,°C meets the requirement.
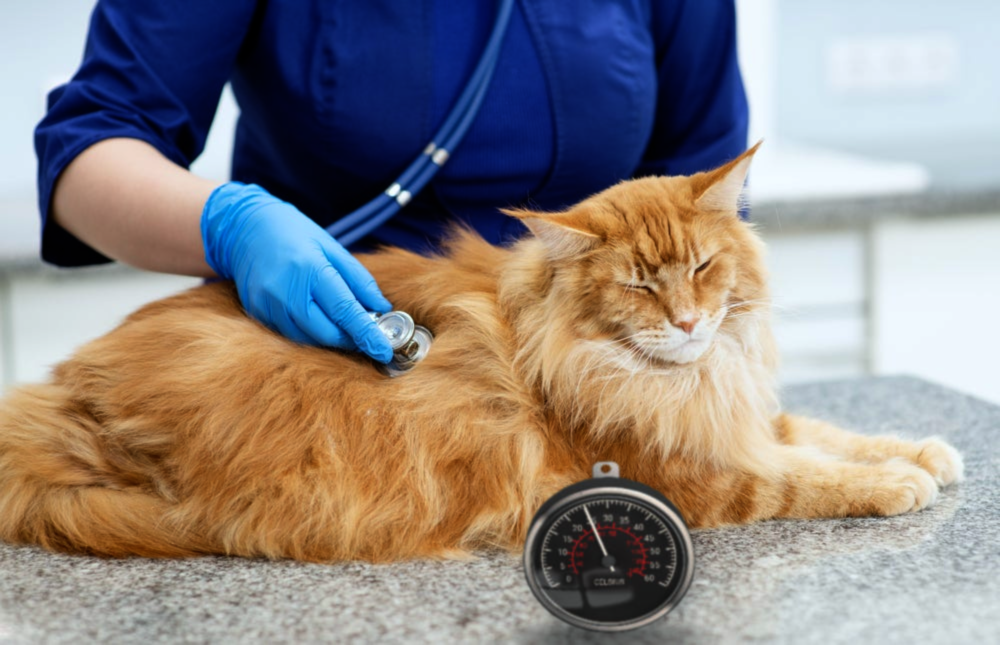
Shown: 25,°C
